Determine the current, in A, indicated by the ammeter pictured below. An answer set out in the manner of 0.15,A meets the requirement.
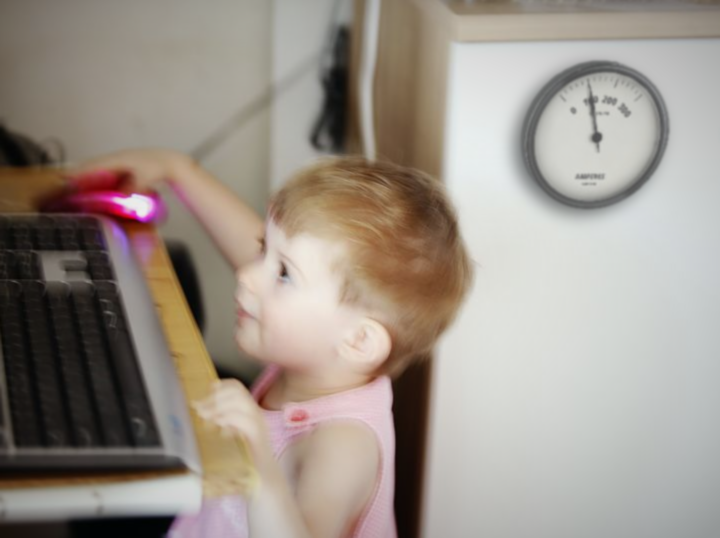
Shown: 100,A
